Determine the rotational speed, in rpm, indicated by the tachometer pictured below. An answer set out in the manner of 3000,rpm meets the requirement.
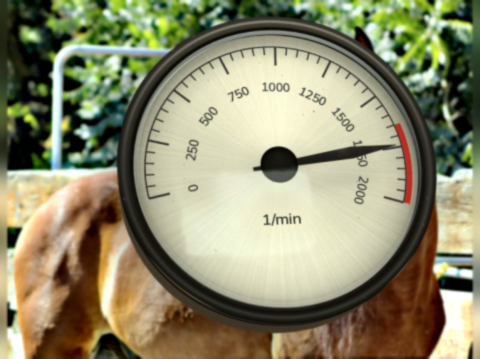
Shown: 1750,rpm
